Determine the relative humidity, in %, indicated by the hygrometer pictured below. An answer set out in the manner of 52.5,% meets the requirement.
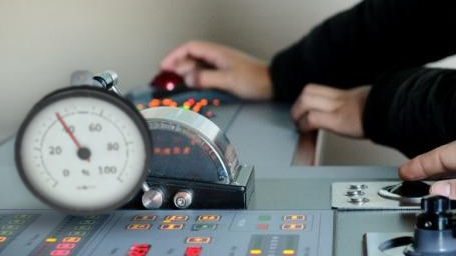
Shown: 40,%
